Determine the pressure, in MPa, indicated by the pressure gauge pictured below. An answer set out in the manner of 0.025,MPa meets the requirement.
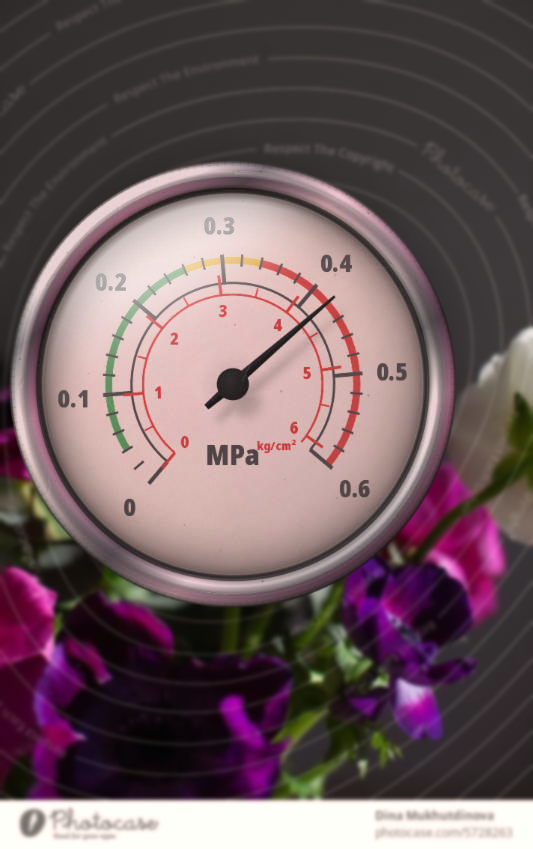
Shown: 0.42,MPa
